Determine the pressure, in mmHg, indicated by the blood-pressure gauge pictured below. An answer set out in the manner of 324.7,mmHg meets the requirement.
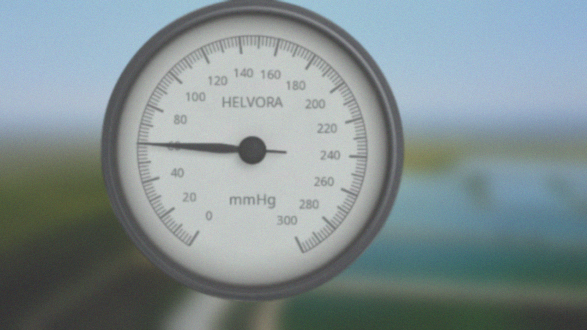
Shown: 60,mmHg
